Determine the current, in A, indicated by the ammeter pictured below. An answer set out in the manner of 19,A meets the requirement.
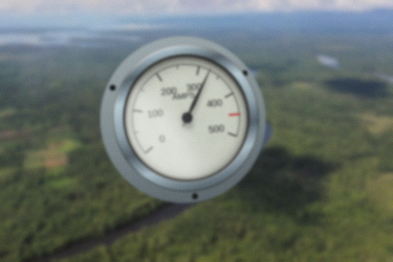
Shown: 325,A
